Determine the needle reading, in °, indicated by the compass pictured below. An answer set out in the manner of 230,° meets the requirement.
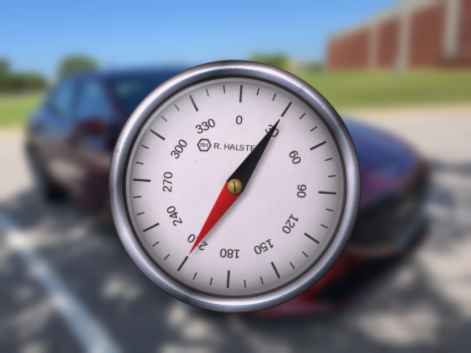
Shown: 210,°
